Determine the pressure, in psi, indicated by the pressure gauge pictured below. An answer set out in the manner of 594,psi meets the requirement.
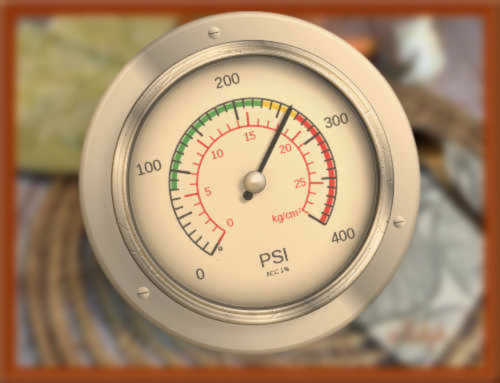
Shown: 260,psi
